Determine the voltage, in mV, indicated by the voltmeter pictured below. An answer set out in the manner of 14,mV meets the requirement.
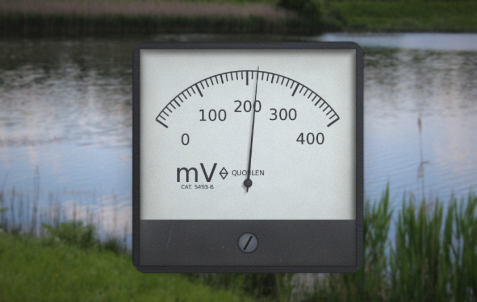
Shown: 220,mV
